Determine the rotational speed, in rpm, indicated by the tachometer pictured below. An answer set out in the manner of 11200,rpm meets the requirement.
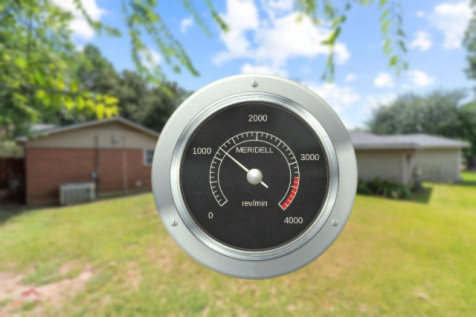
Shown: 1200,rpm
